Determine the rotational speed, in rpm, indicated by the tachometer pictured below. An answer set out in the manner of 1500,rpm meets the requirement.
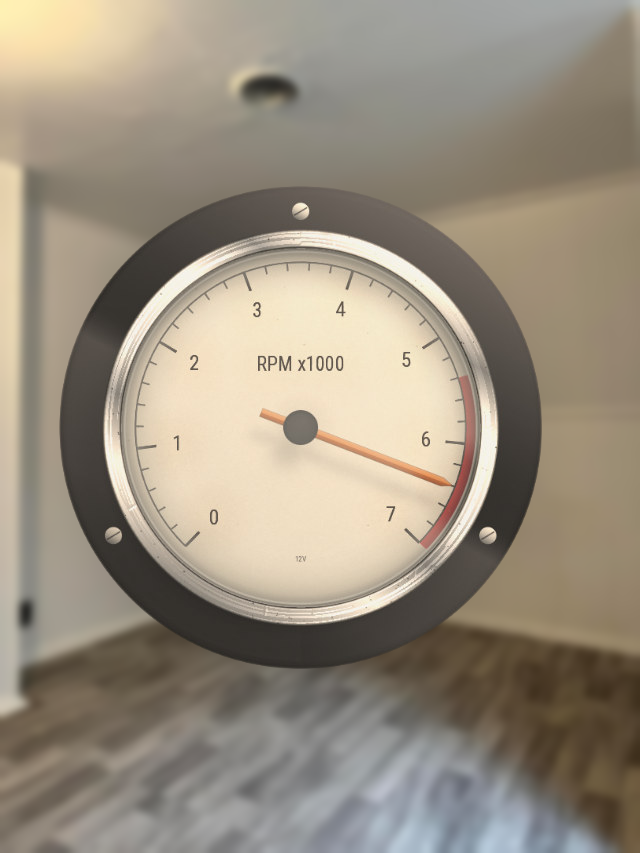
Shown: 6400,rpm
